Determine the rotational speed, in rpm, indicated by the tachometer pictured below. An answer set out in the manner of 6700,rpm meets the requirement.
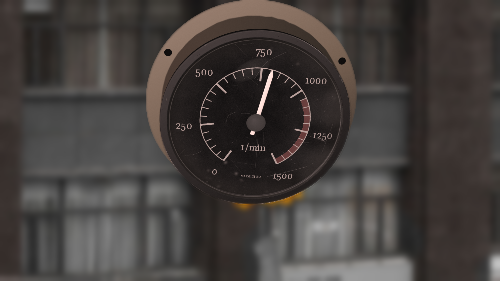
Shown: 800,rpm
